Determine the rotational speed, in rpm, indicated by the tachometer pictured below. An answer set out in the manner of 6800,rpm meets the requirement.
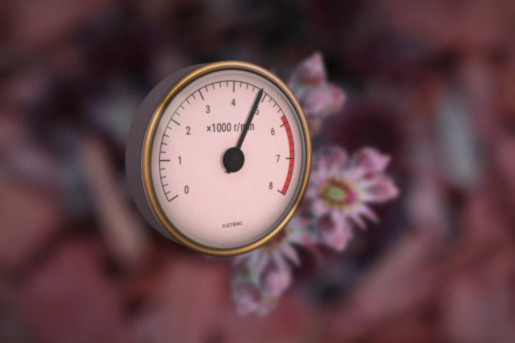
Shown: 4800,rpm
